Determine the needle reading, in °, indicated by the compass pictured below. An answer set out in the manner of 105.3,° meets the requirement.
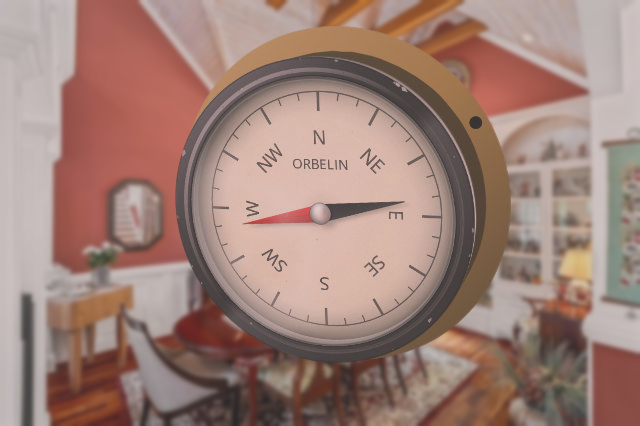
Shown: 260,°
